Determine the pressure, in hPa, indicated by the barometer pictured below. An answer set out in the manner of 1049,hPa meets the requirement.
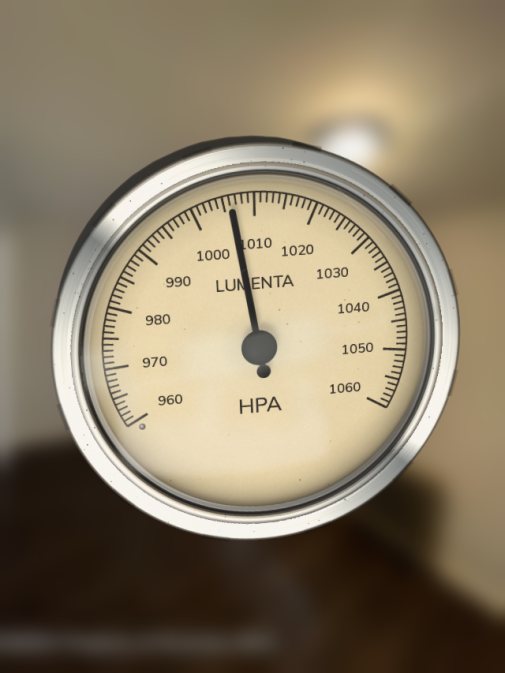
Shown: 1006,hPa
